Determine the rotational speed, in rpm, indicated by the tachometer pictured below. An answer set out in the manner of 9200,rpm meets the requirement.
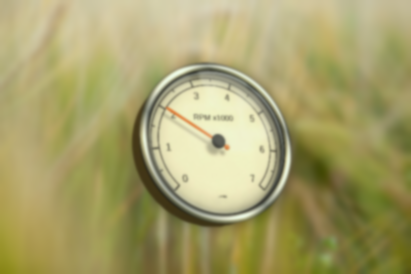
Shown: 2000,rpm
